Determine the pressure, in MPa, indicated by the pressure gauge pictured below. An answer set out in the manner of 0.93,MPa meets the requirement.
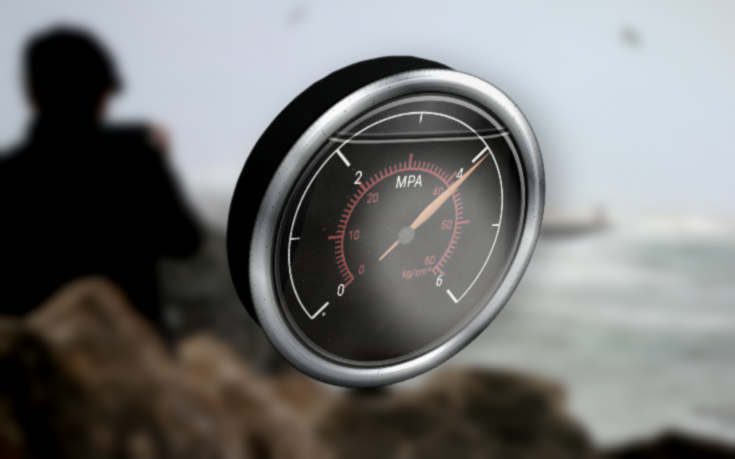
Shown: 4,MPa
